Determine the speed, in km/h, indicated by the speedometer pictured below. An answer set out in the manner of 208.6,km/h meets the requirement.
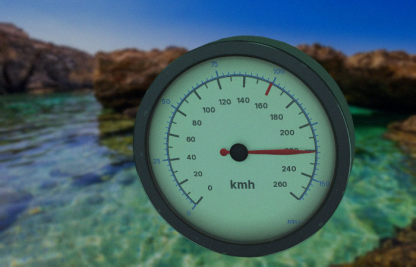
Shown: 220,km/h
